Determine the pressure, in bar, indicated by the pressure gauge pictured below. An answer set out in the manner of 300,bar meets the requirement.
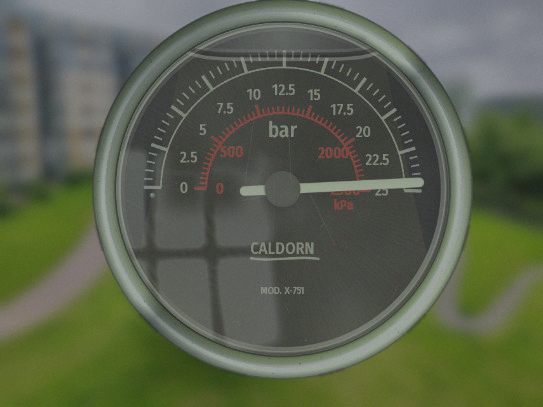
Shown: 24.5,bar
